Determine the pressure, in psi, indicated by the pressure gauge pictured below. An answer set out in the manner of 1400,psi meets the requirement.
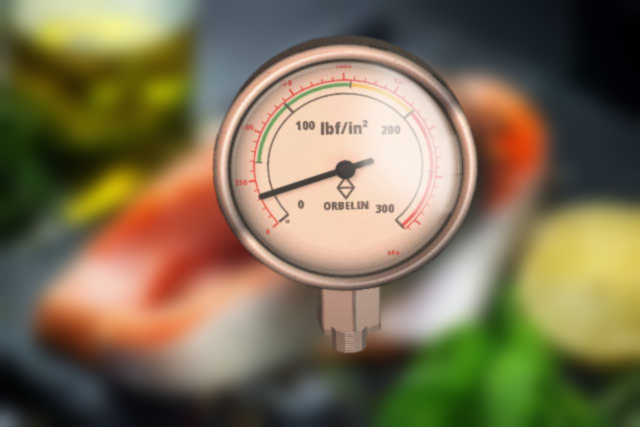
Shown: 25,psi
